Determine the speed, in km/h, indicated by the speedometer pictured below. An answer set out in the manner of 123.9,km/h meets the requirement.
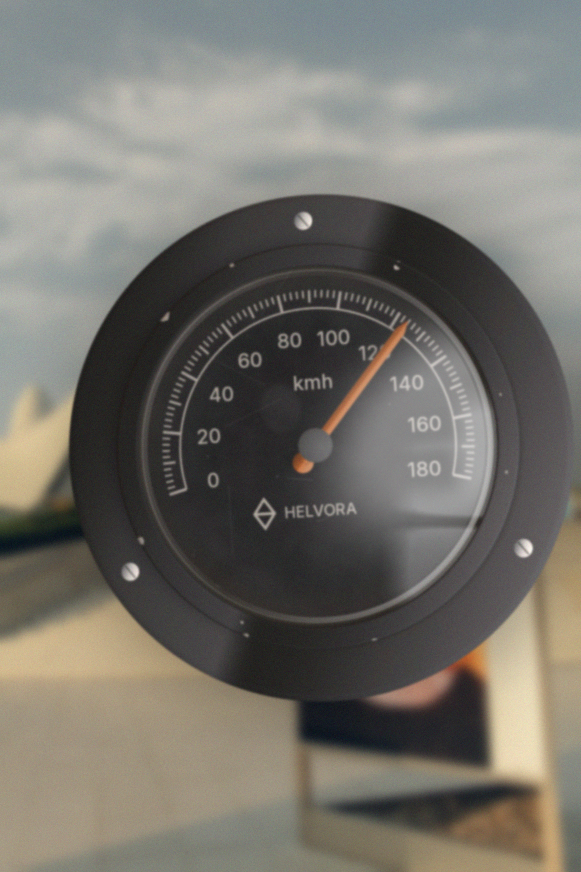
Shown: 124,km/h
